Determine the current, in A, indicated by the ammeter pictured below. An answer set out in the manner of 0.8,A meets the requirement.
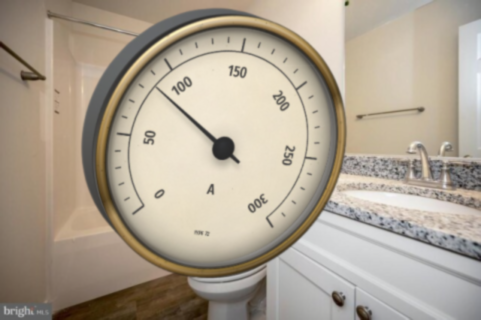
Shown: 85,A
